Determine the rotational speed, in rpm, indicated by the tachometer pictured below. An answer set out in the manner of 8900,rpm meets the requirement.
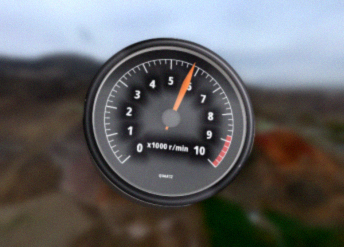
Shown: 5800,rpm
